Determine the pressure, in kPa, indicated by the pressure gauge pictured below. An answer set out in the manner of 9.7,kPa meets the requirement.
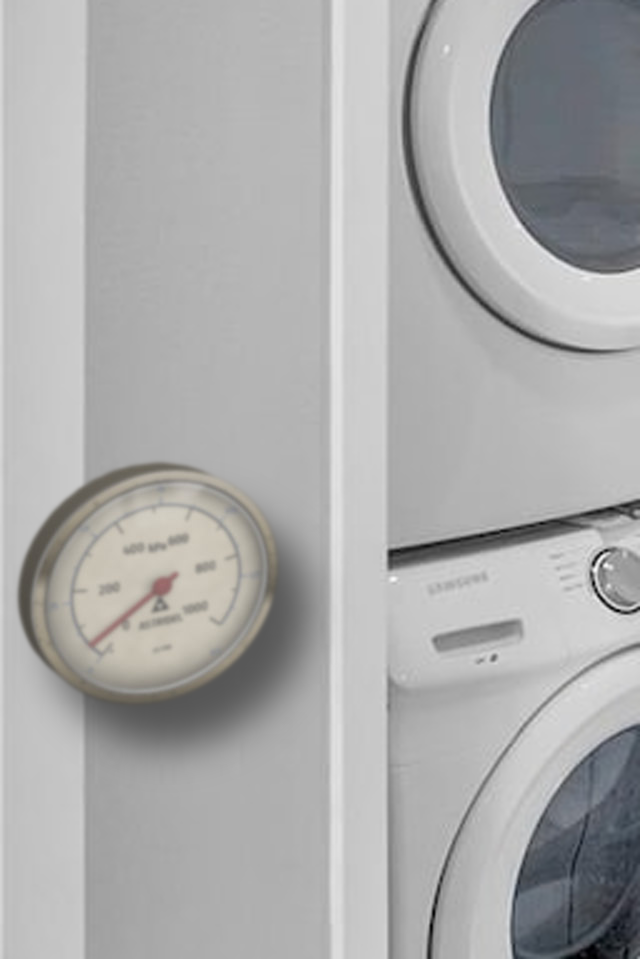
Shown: 50,kPa
